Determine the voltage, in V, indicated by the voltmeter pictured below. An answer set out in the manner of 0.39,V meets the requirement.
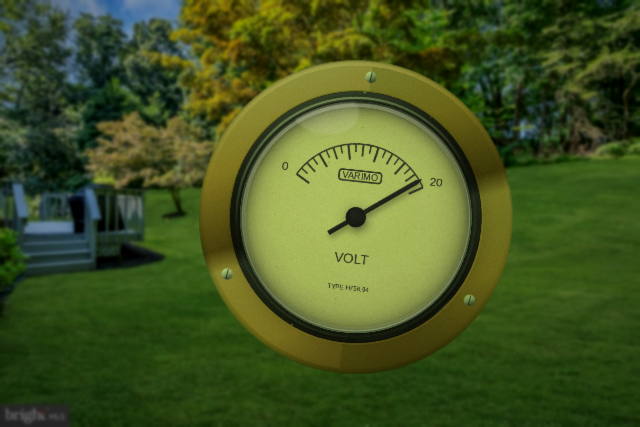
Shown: 19,V
